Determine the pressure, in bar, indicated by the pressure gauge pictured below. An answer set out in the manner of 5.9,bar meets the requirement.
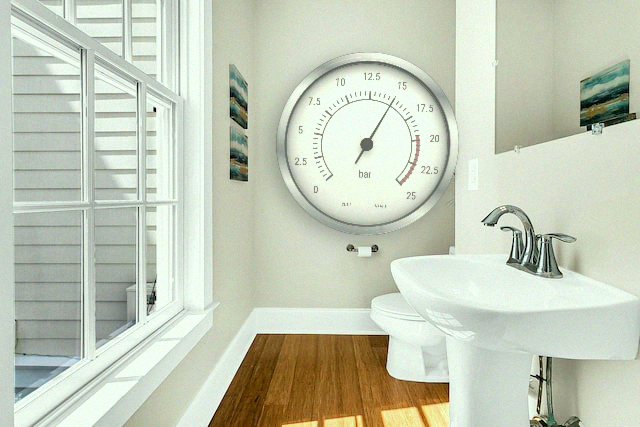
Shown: 15,bar
